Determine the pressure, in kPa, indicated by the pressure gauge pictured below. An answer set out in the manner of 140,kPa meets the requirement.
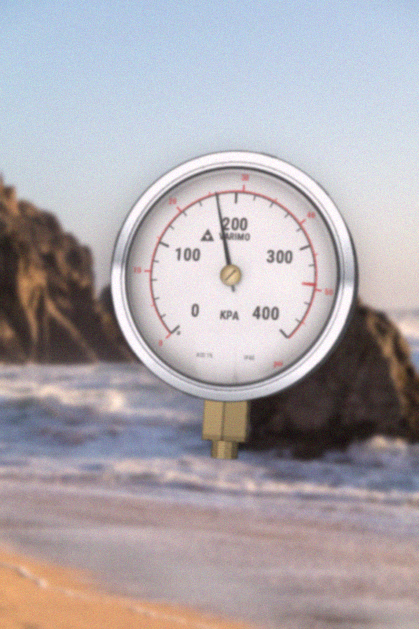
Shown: 180,kPa
